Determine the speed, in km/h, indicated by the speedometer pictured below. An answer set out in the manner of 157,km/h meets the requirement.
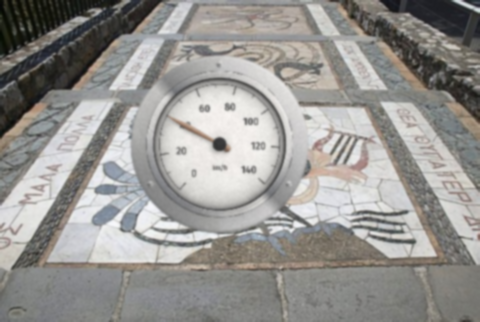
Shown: 40,km/h
